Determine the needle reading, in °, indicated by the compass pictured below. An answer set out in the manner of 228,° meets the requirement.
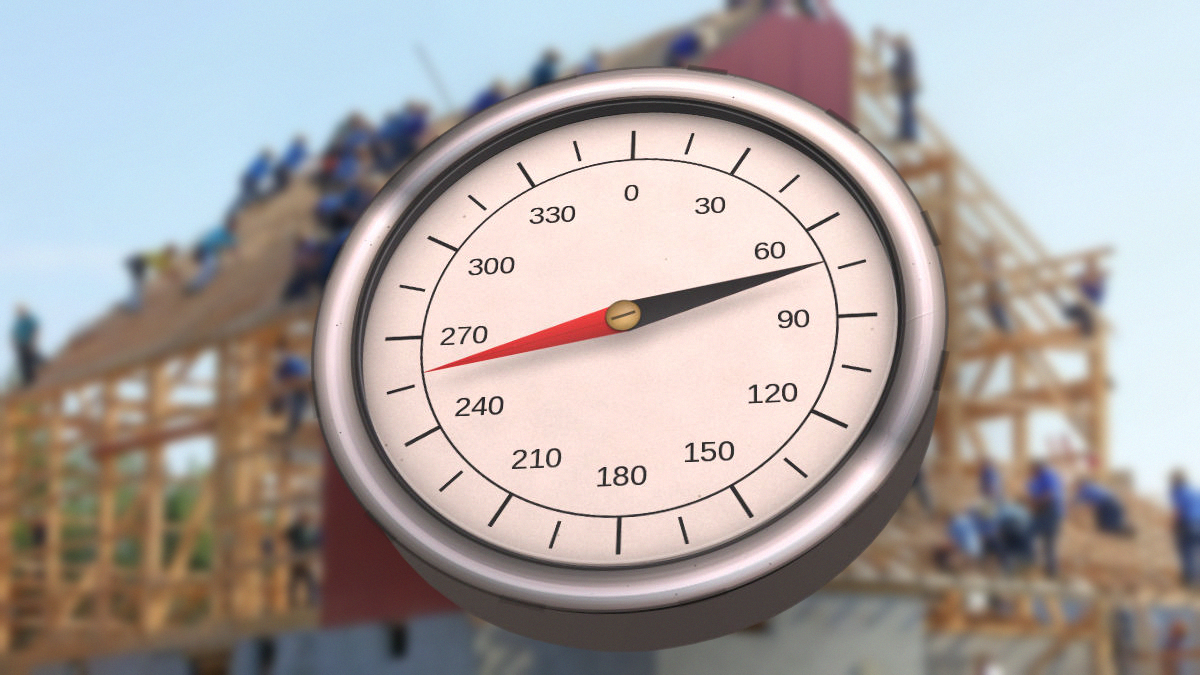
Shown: 255,°
